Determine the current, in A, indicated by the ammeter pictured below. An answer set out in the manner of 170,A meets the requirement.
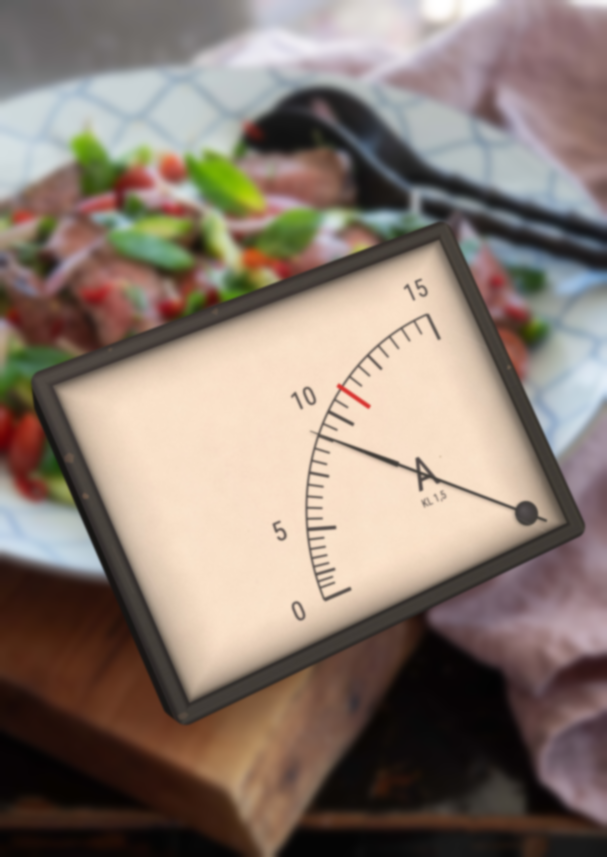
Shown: 9,A
